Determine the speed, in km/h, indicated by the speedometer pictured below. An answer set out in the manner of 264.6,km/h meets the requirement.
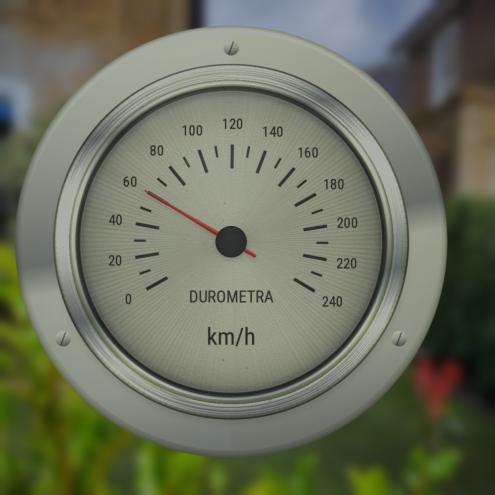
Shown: 60,km/h
